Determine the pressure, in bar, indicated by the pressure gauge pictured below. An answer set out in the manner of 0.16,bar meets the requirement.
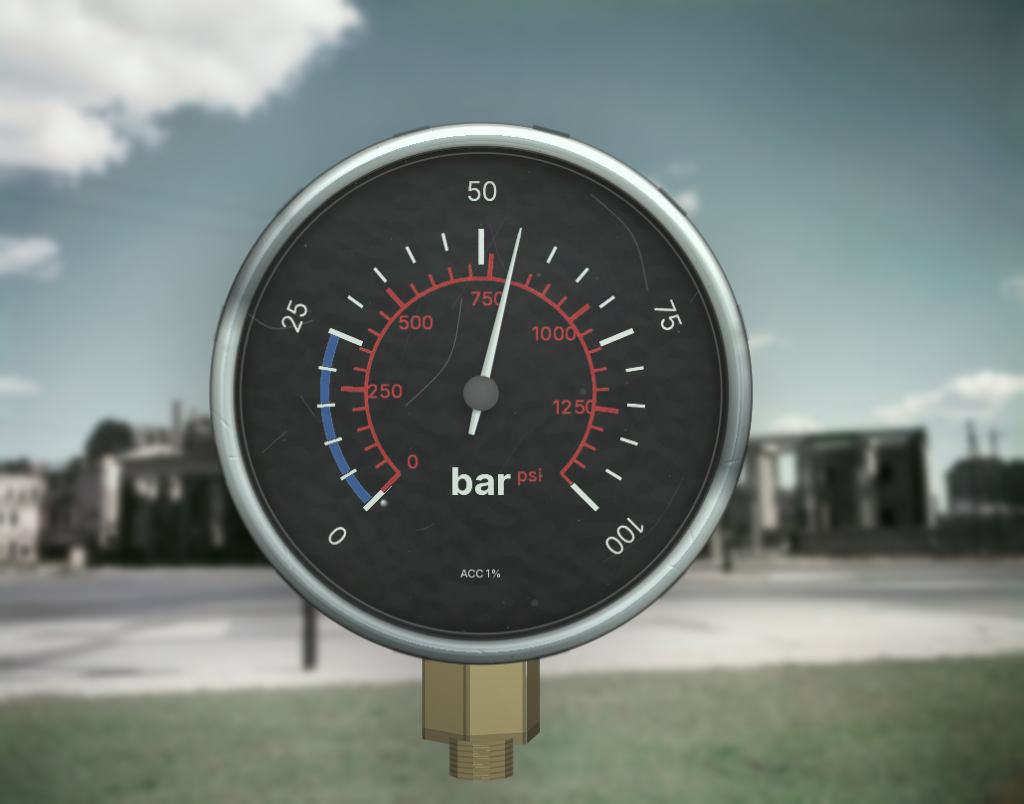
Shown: 55,bar
